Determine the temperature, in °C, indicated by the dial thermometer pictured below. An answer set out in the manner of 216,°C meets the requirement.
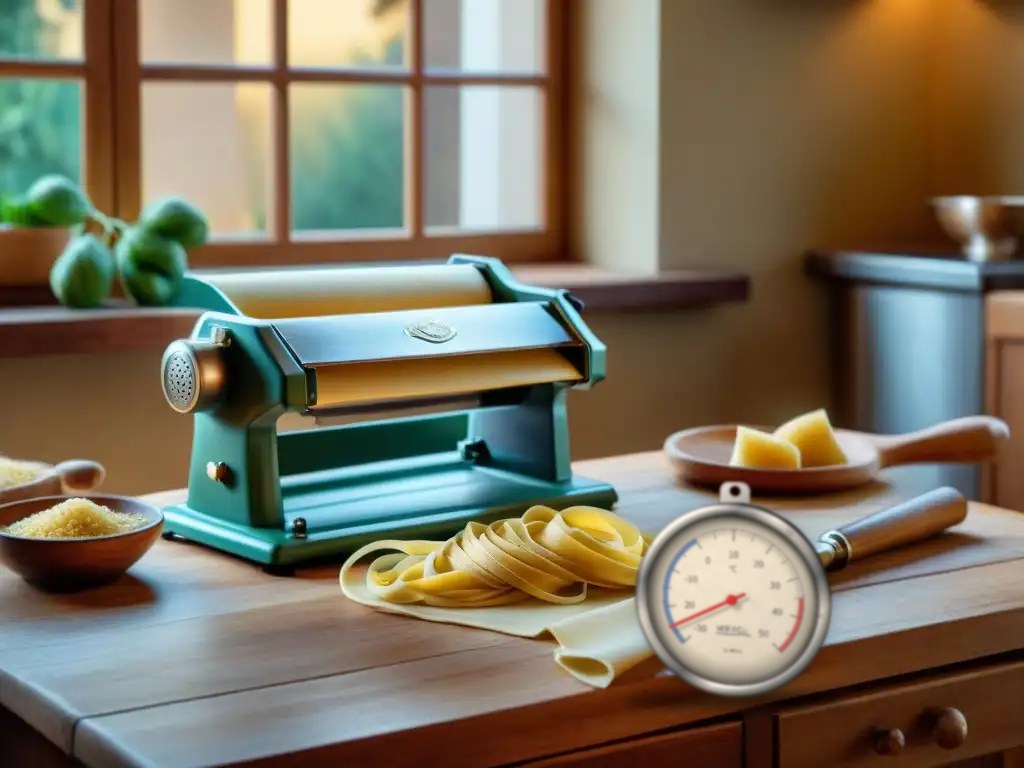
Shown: -25,°C
